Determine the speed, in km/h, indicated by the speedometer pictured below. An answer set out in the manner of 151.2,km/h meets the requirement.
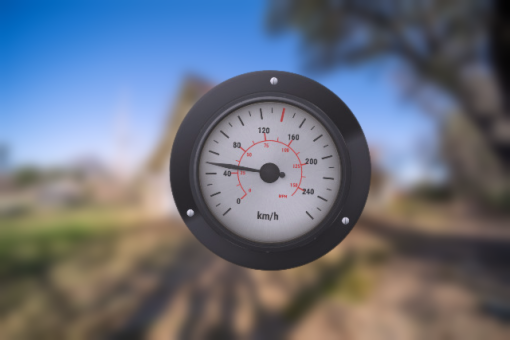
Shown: 50,km/h
